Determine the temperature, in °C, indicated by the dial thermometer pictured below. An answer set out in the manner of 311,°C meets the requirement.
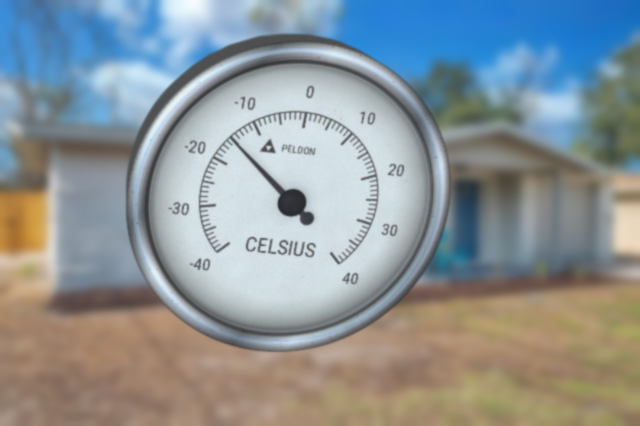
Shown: -15,°C
